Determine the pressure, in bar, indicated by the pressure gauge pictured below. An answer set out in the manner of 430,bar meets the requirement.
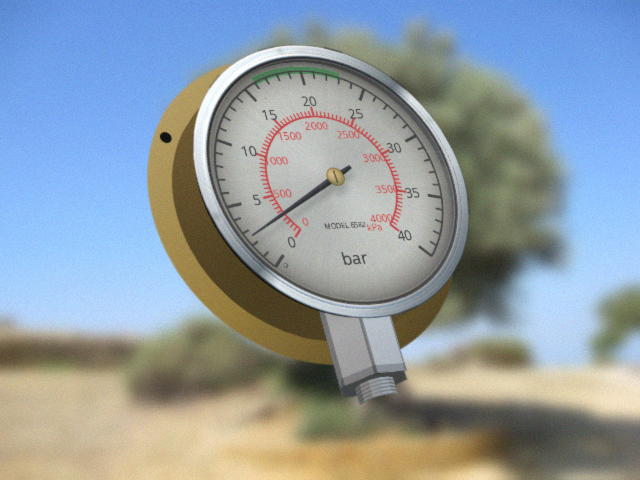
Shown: 2.5,bar
